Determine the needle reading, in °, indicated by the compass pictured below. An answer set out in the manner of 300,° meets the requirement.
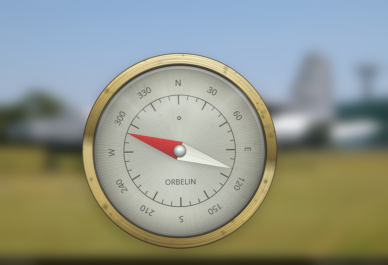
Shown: 290,°
